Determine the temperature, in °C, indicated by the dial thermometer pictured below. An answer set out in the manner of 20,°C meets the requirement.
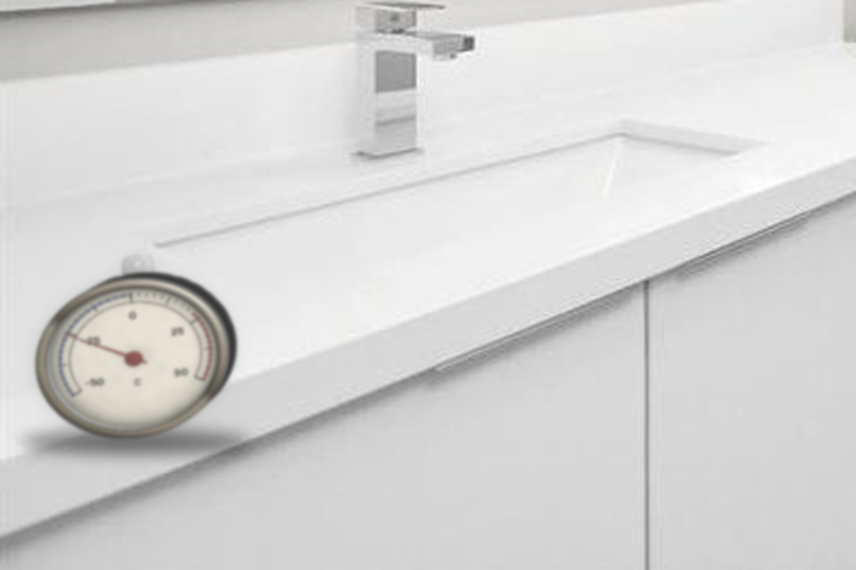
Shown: -25,°C
